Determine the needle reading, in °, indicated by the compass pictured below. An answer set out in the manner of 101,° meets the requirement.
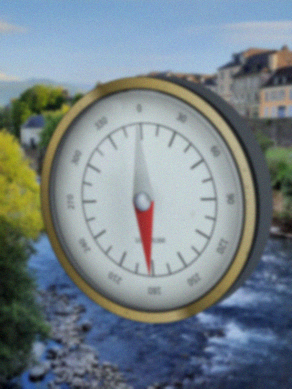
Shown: 180,°
